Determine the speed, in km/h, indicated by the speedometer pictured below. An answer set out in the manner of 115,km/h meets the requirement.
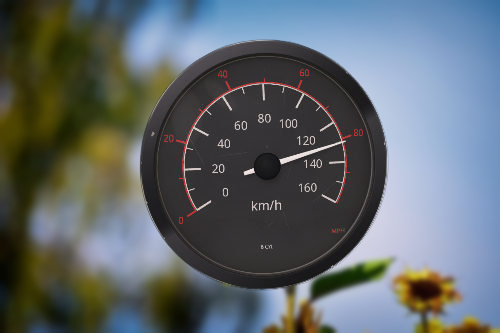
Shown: 130,km/h
